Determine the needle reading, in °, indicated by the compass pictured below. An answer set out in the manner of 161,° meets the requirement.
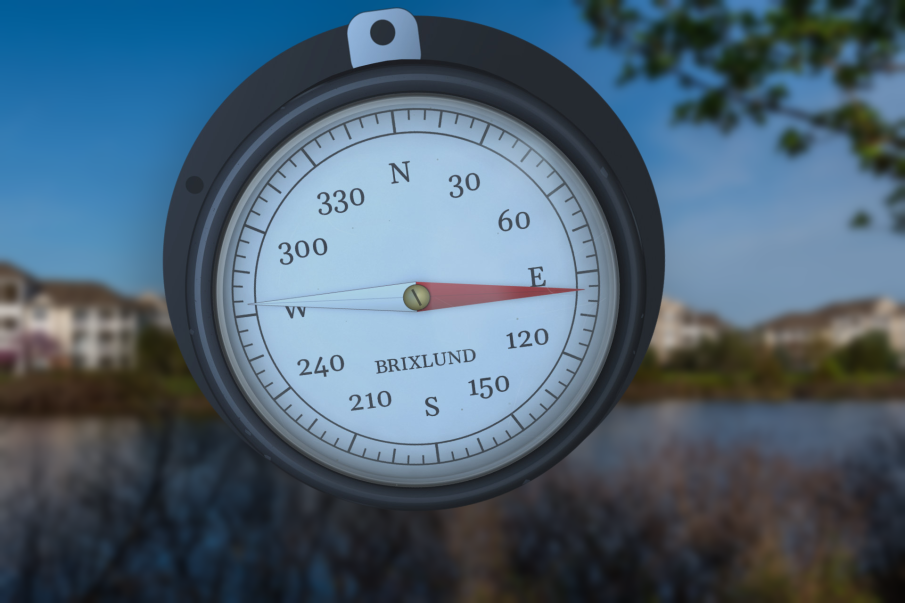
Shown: 95,°
